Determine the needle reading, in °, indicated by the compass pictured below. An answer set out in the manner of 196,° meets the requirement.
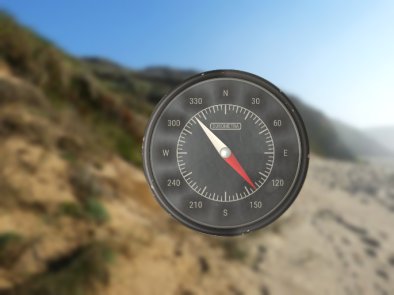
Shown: 140,°
